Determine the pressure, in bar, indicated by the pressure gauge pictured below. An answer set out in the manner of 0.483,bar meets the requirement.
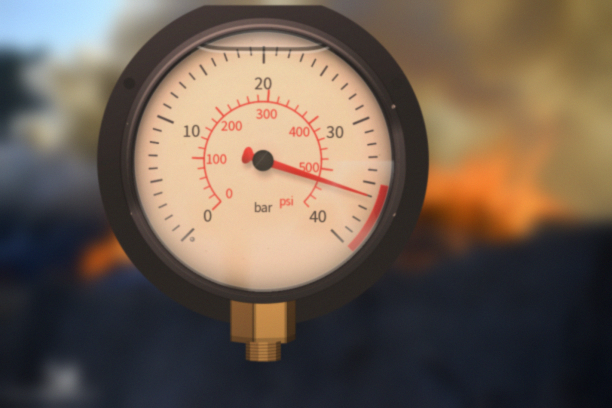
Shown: 36,bar
